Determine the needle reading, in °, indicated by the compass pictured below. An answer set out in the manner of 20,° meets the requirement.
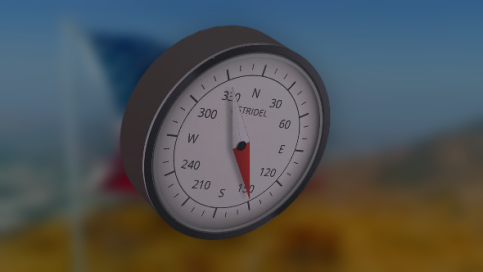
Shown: 150,°
